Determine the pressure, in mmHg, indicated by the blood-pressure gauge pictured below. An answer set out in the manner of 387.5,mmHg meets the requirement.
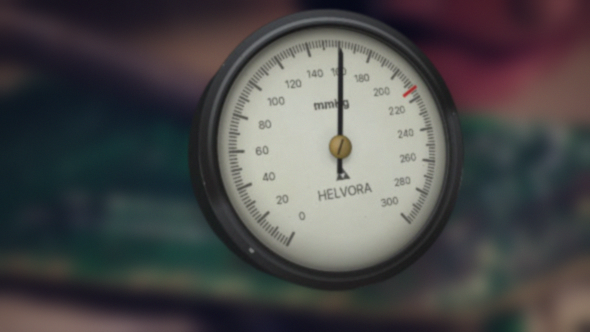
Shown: 160,mmHg
